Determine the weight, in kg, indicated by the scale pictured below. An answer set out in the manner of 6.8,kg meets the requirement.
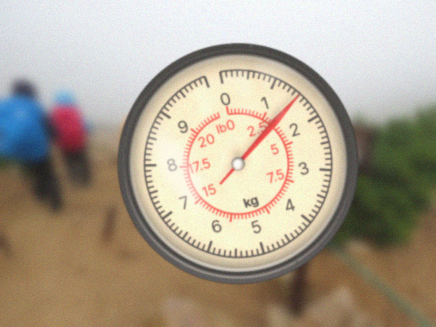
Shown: 1.5,kg
